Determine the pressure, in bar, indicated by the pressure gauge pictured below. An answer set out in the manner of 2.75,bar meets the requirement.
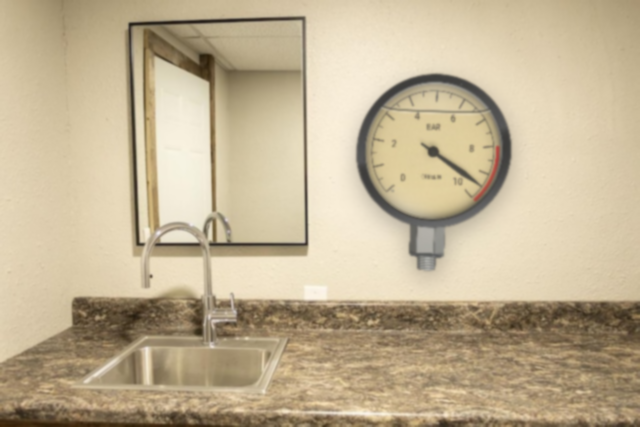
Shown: 9.5,bar
